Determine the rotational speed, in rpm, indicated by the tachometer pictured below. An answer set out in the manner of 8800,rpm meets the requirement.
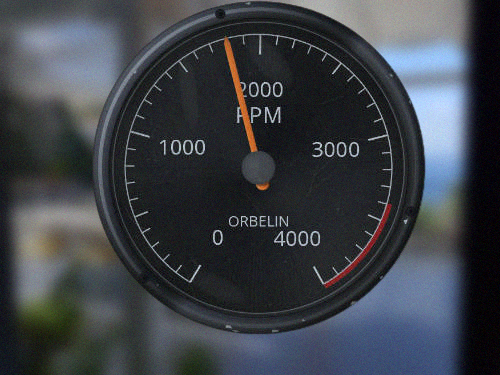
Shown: 1800,rpm
